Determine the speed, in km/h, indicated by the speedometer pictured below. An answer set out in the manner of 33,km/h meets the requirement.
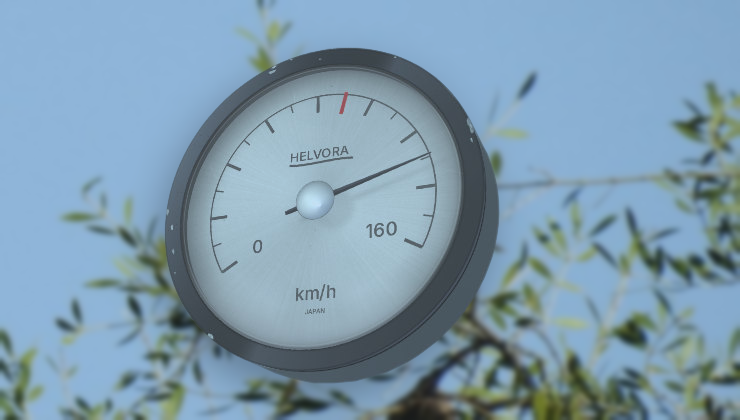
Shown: 130,km/h
